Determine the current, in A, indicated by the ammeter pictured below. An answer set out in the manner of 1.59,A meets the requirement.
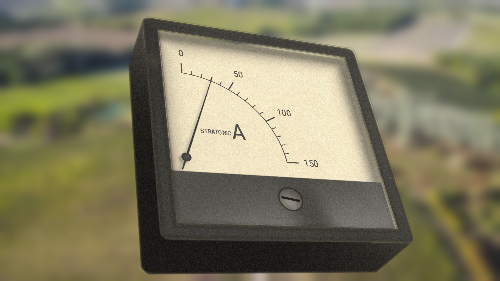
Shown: 30,A
